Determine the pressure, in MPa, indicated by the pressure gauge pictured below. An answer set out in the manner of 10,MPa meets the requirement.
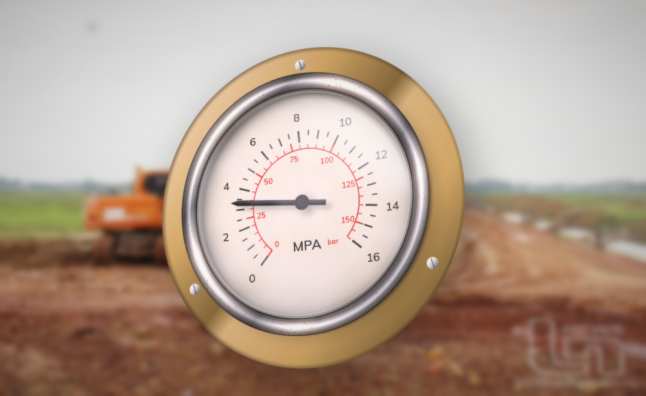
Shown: 3.25,MPa
